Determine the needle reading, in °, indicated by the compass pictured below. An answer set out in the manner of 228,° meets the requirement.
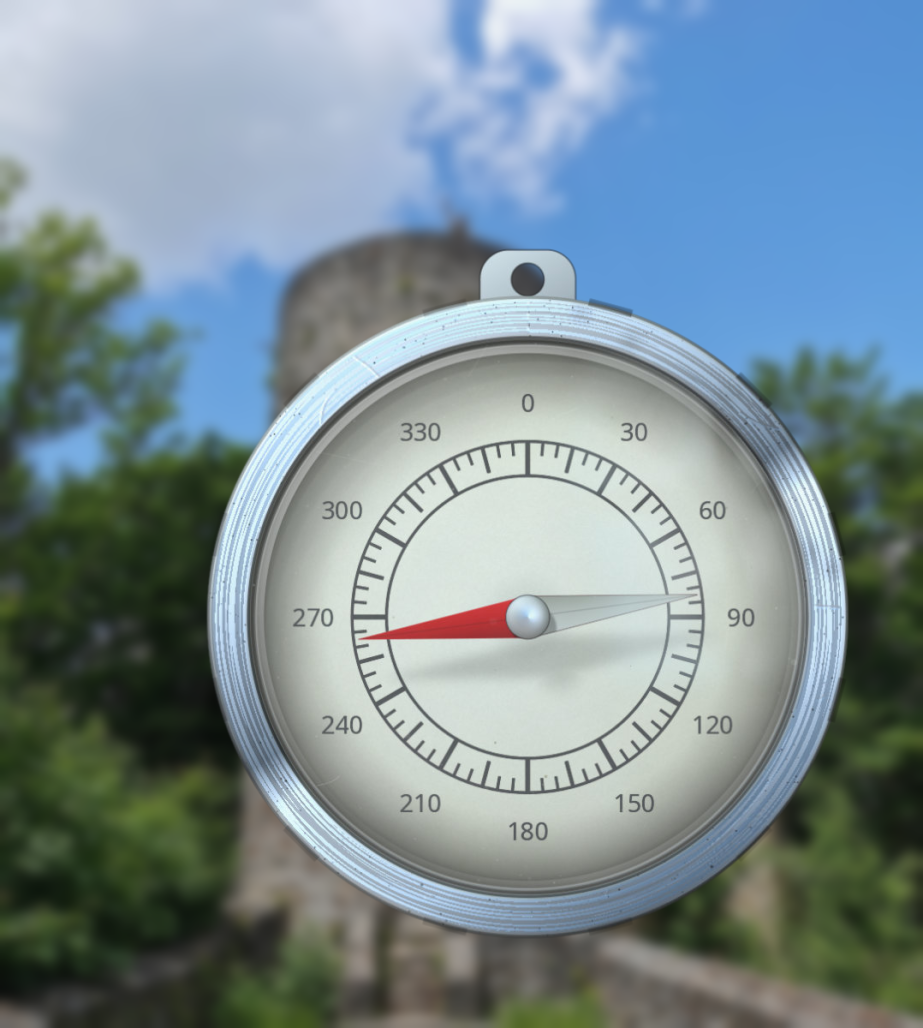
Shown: 262.5,°
